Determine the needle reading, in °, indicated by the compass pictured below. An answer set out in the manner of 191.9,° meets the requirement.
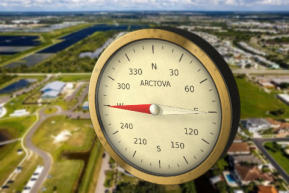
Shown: 270,°
